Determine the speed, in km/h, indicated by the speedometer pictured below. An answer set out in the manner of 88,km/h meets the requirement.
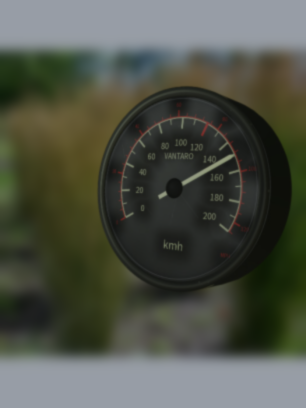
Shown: 150,km/h
